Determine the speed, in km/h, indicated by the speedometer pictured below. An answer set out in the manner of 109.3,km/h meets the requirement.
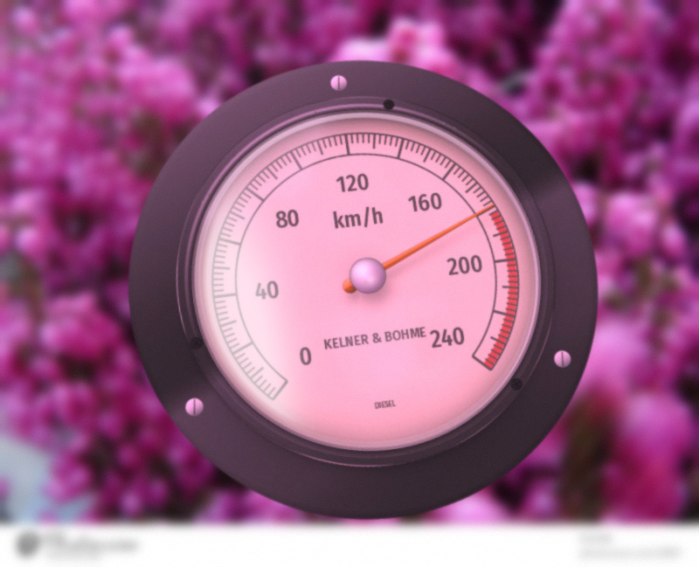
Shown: 180,km/h
